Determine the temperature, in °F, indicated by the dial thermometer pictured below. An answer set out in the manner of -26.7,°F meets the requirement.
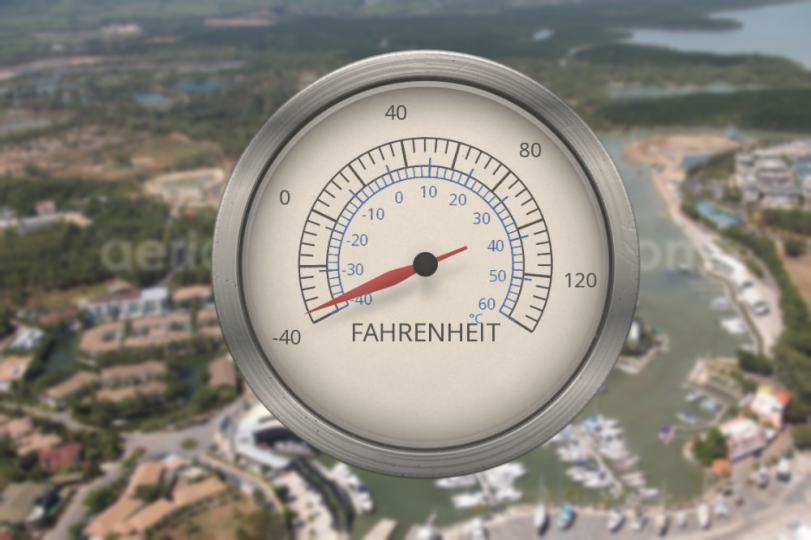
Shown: -36,°F
